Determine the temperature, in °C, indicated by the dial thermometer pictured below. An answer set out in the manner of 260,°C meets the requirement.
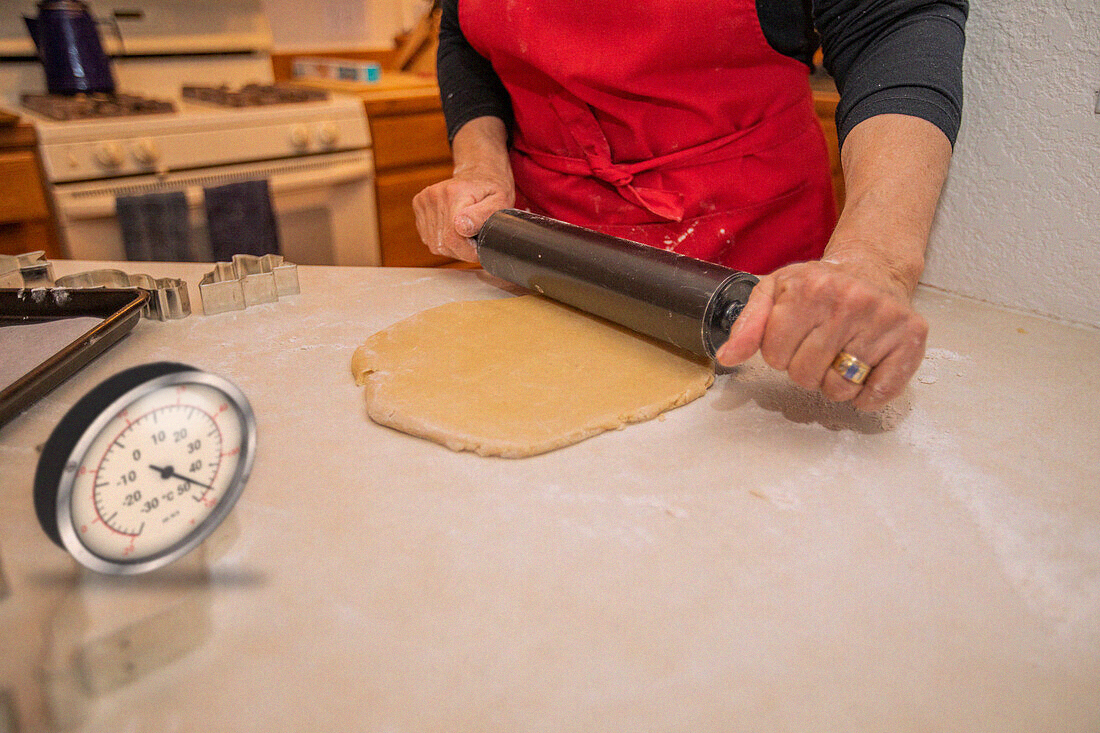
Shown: 46,°C
